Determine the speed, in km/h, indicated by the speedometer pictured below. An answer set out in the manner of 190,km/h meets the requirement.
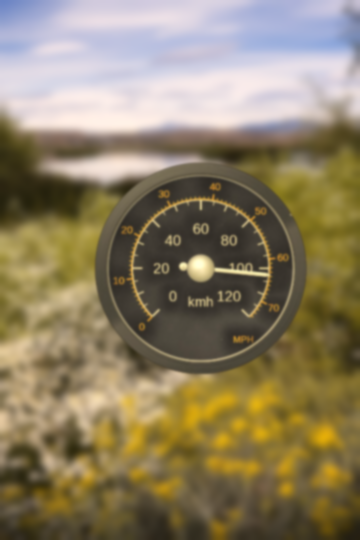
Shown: 102.5,km/h
